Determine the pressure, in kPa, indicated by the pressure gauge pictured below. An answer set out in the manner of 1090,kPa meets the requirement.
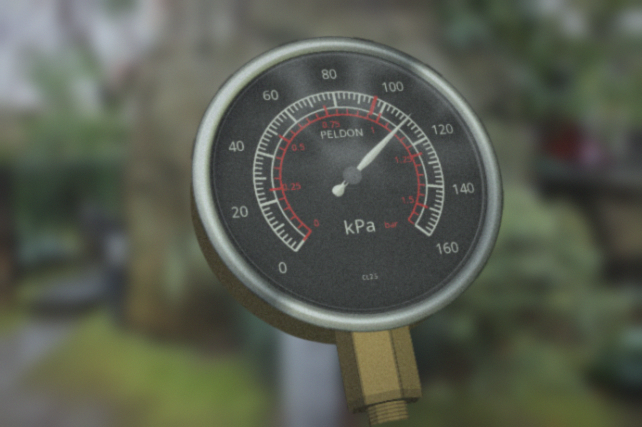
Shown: 110,kPa
